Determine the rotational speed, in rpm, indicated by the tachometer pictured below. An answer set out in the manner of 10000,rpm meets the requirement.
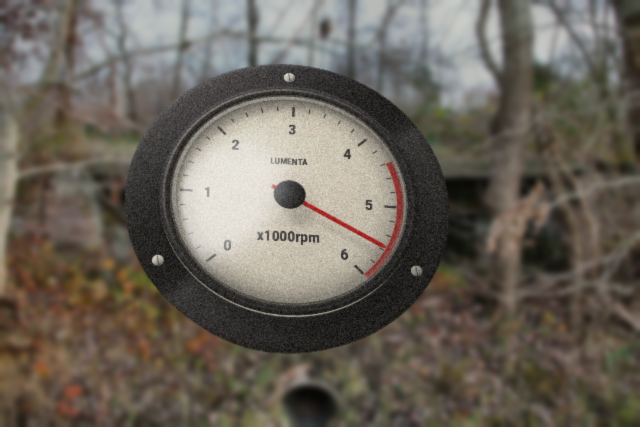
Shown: 5600,rpm
